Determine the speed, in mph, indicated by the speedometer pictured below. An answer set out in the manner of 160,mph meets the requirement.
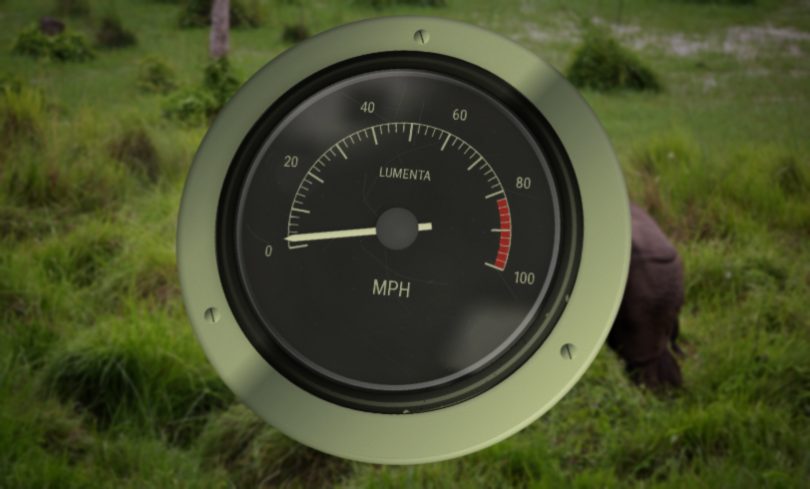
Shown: 2,mph
